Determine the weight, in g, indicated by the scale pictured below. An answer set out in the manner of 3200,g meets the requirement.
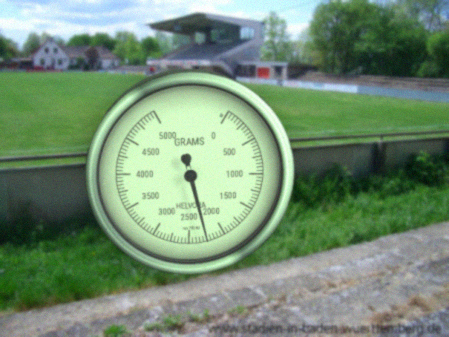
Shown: 2250,g
